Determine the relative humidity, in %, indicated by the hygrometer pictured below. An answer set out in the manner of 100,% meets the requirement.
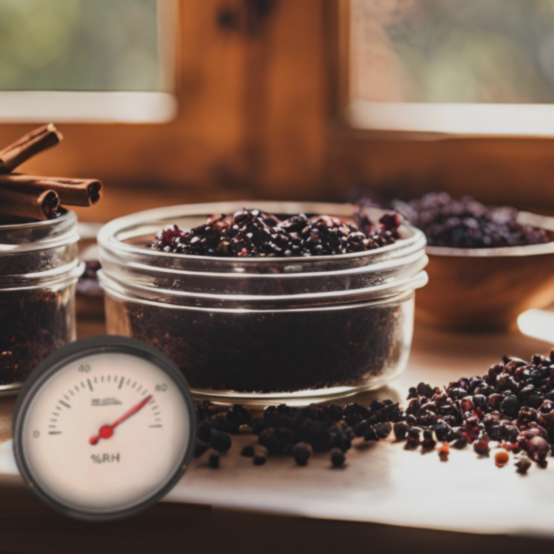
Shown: 80,%
